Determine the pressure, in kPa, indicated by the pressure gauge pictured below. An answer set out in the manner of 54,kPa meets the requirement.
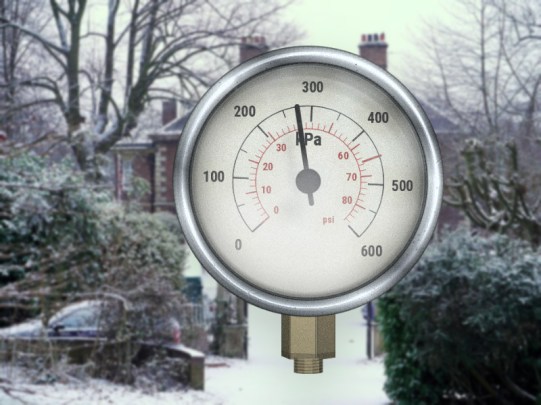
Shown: 275,kPa
